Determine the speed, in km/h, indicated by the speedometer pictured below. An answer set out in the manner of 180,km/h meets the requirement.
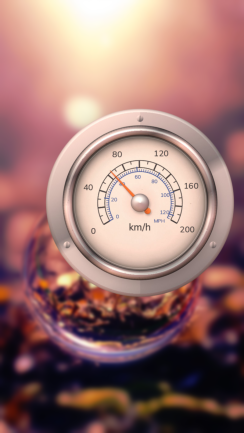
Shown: 65,km/h
